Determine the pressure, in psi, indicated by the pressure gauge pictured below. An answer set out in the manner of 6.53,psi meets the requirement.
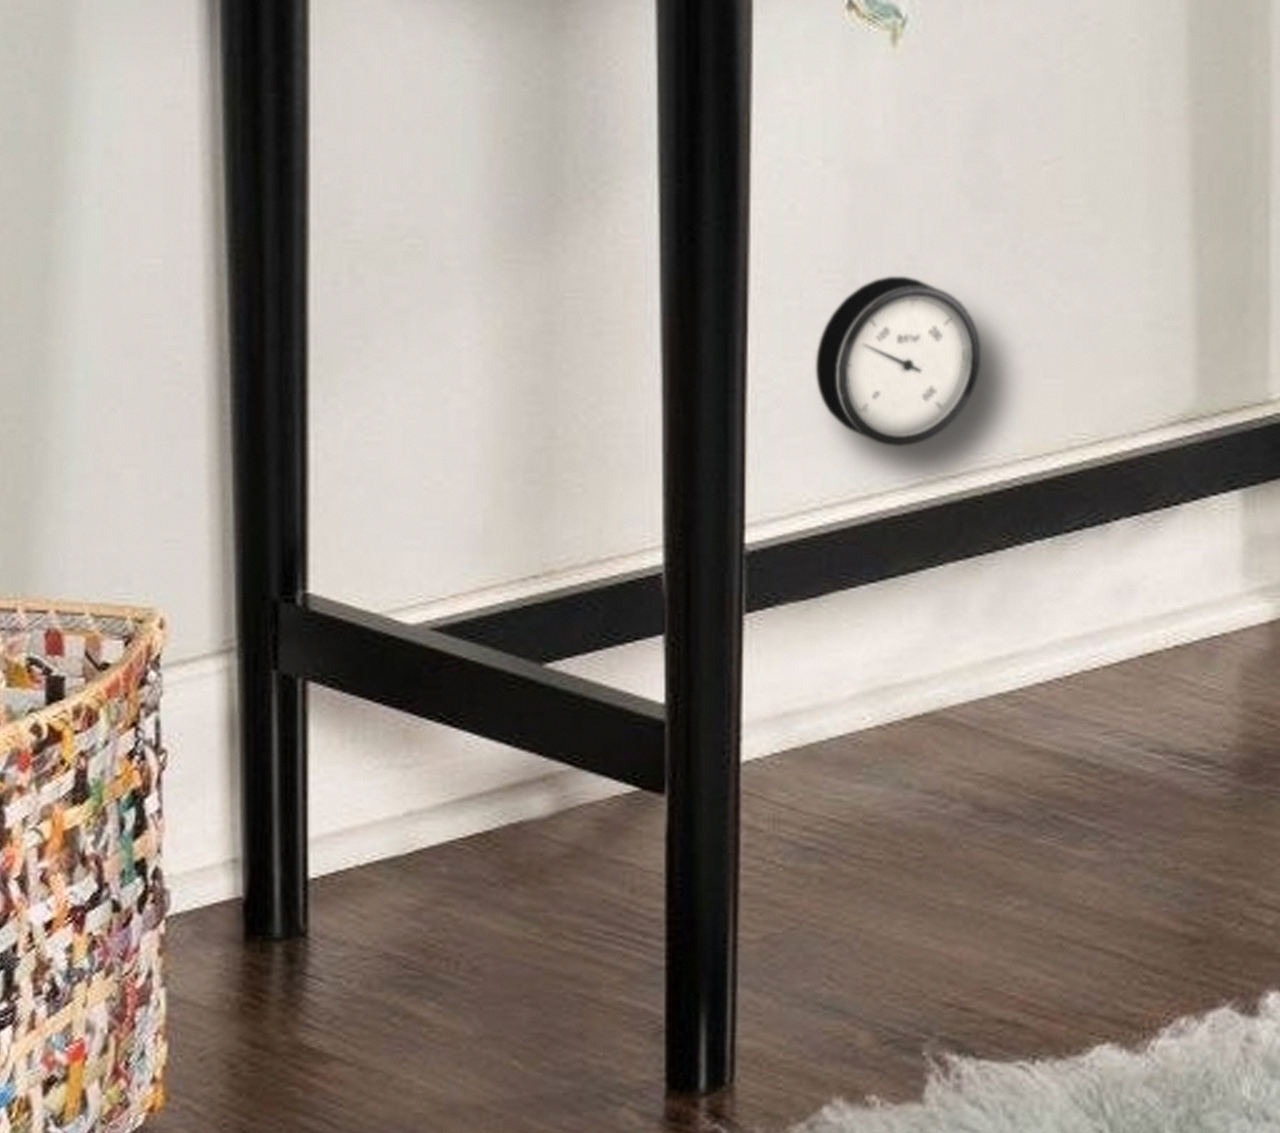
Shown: 75,psi
